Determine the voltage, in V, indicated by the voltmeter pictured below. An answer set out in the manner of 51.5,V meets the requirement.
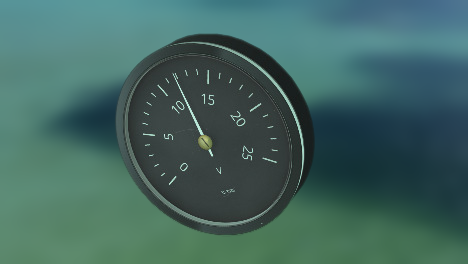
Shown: 12,V
